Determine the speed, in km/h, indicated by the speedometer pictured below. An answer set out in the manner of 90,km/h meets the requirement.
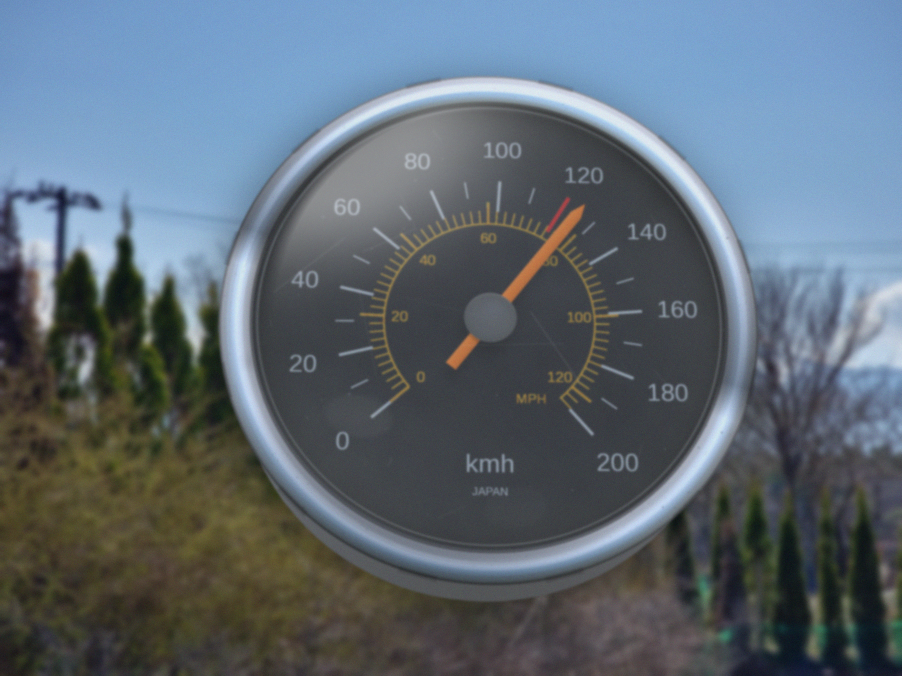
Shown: 125,km/h
